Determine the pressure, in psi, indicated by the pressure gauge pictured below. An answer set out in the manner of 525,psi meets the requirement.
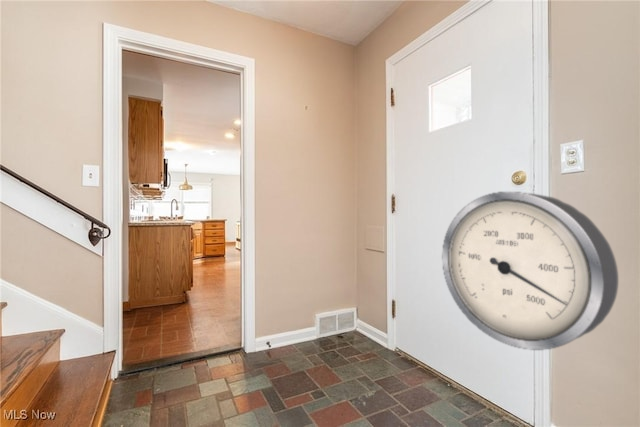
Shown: 4600,psi
